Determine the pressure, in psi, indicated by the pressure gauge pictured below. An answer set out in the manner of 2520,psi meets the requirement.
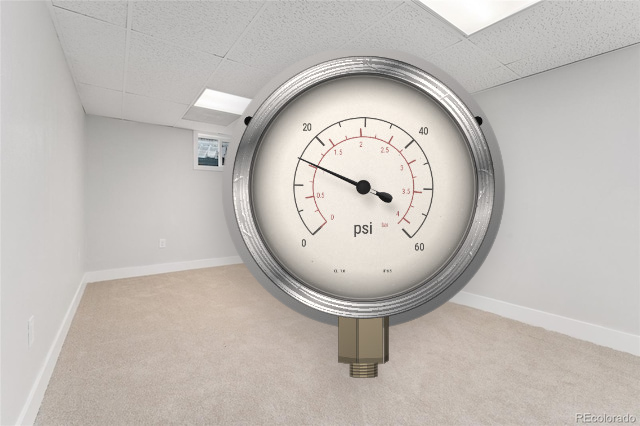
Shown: 15,psi
